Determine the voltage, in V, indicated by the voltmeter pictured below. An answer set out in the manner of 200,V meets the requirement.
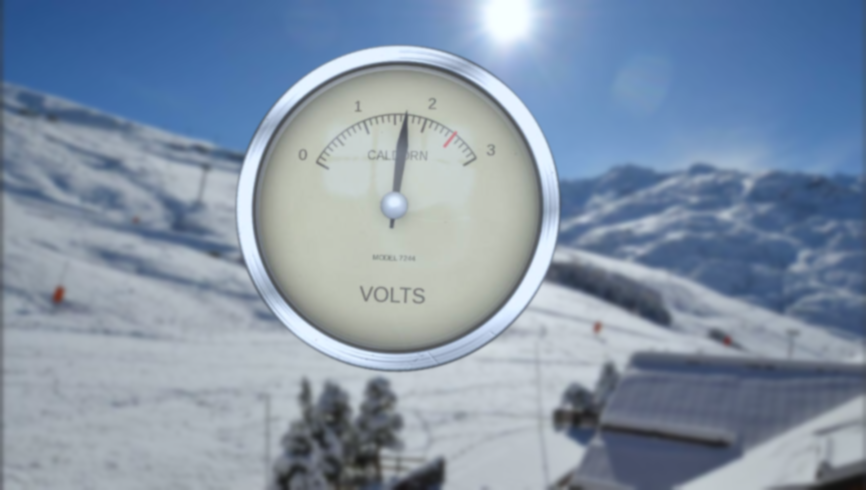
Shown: 1.7,V
